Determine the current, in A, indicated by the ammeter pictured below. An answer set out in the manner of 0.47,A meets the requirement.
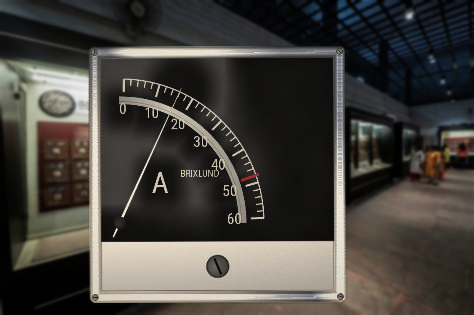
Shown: 16,A
